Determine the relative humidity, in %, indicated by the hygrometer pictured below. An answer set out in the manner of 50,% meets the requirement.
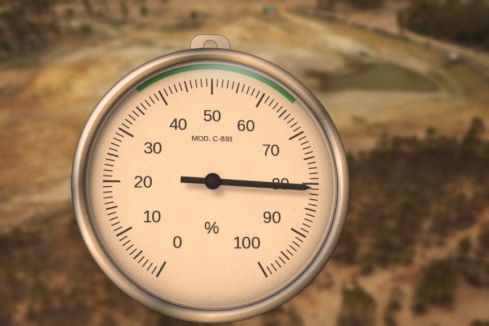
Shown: 81,%
